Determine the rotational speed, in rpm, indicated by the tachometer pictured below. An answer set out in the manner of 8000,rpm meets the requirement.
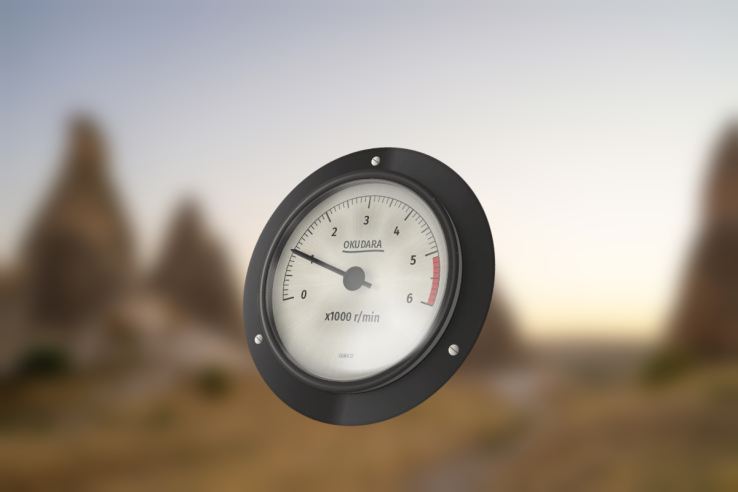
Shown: 1000,rpm
